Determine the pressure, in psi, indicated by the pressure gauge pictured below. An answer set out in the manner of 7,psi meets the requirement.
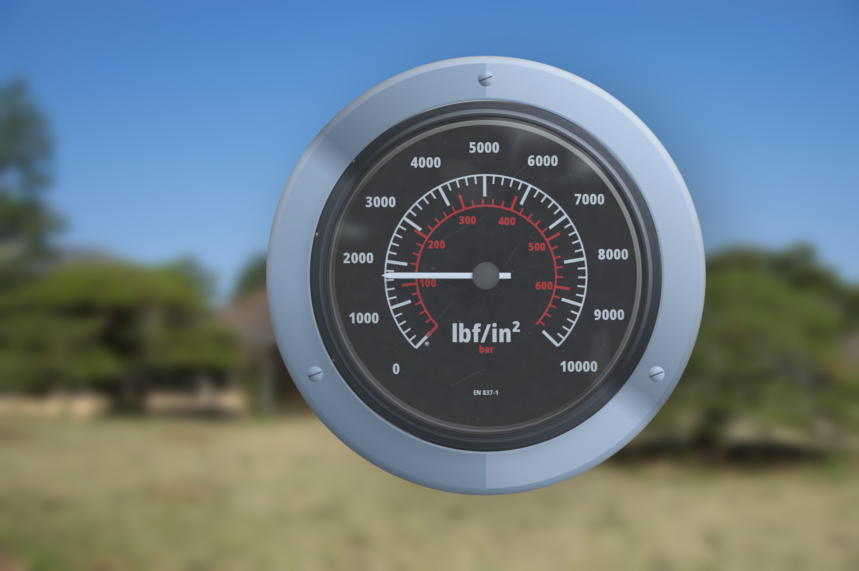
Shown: 1700,psi
